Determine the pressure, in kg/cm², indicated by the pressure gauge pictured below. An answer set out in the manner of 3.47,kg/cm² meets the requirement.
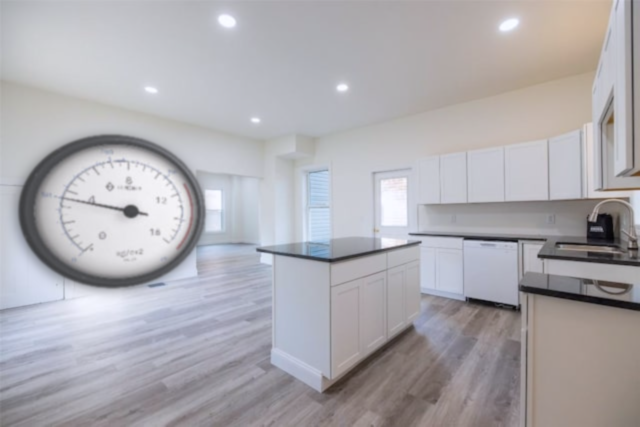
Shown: 3.5,kg/cm²
